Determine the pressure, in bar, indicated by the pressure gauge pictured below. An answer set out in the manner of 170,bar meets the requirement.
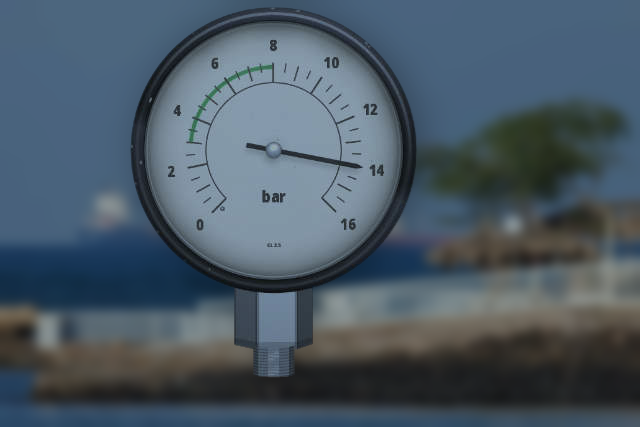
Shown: 14,bar
